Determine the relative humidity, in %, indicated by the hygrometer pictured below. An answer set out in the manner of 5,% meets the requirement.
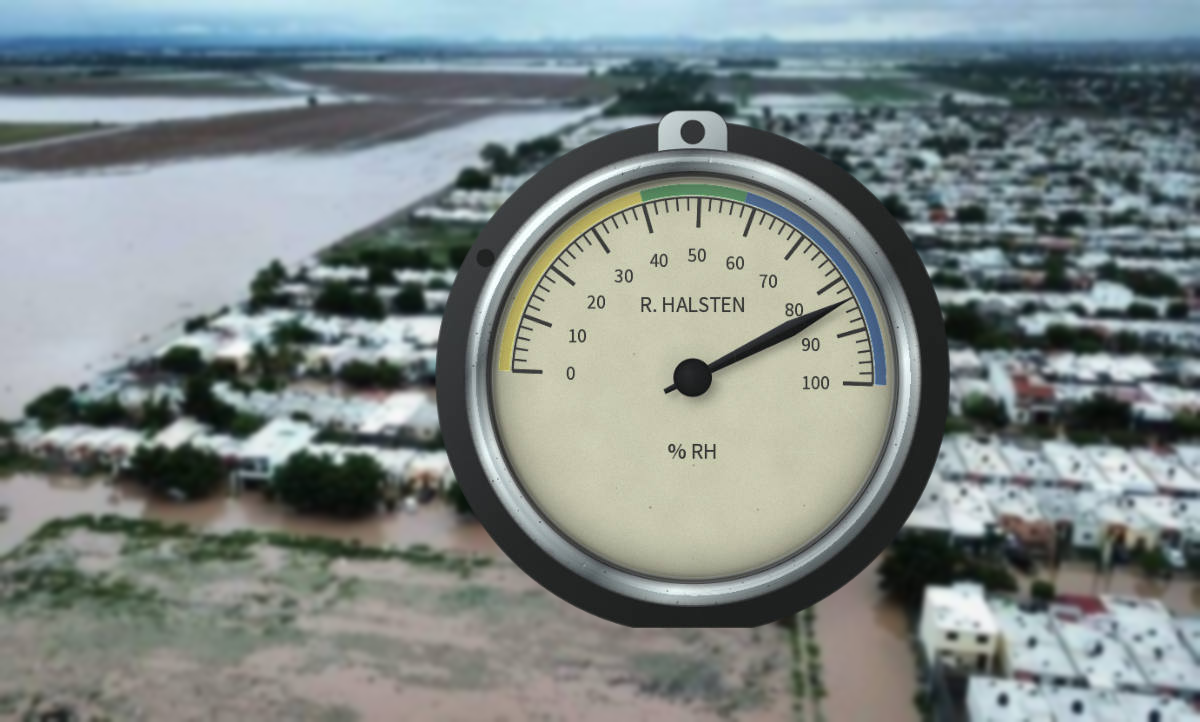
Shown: 84,%
